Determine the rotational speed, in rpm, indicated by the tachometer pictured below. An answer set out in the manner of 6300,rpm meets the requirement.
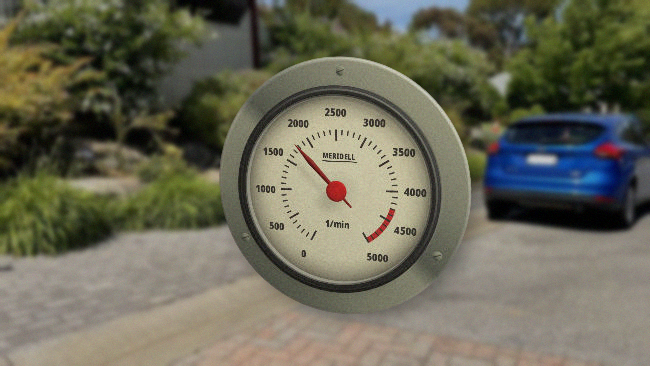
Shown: 1800,rpm
